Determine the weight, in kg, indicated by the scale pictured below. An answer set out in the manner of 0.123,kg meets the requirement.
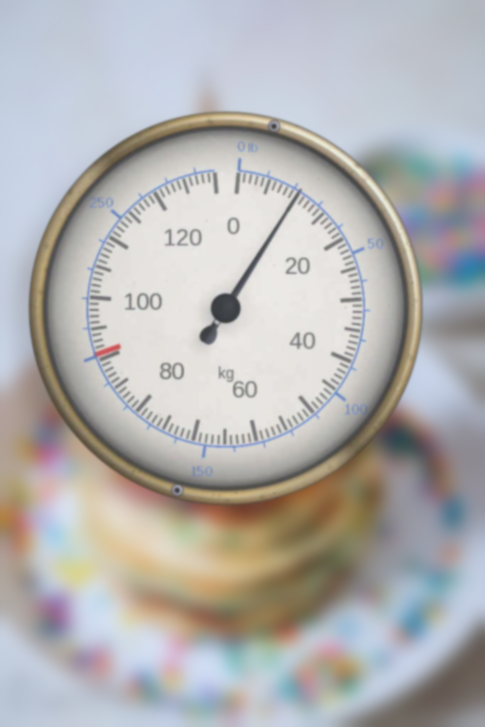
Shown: 10,kg
